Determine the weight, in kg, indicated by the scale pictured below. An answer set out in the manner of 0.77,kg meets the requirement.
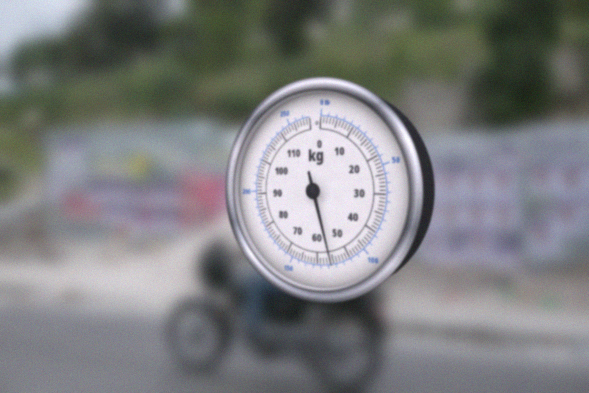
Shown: 55,kg
